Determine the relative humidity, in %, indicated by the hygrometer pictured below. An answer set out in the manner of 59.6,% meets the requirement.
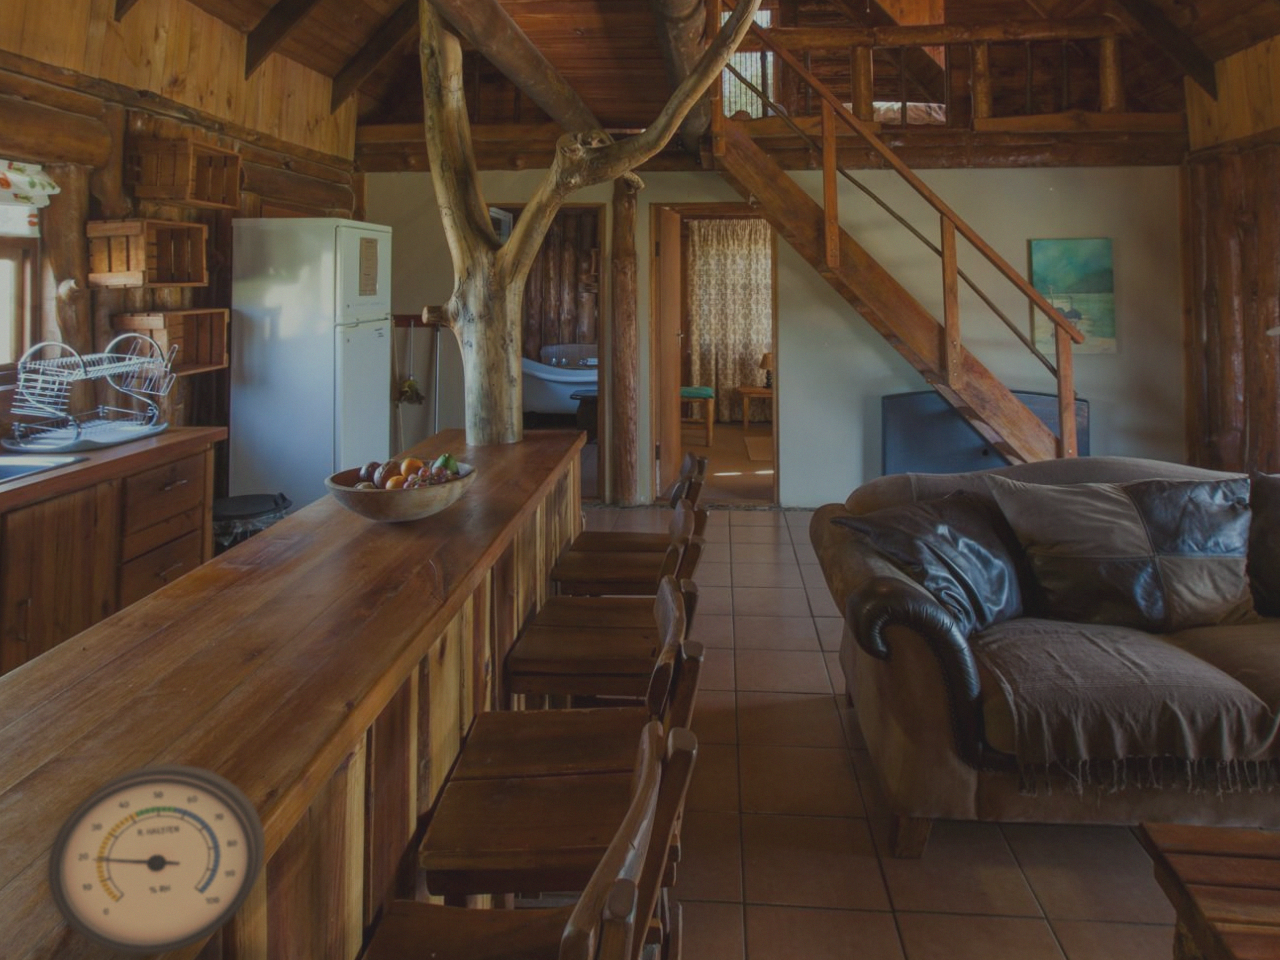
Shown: 20,%
